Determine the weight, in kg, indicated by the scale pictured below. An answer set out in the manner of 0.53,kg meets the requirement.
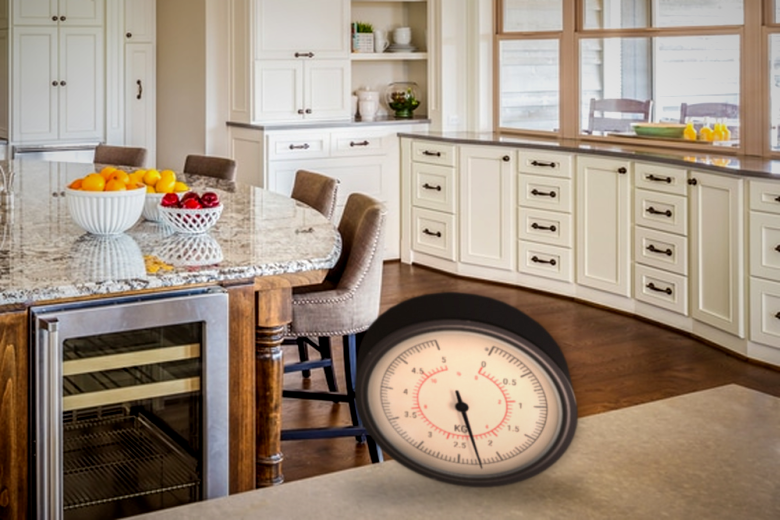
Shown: 2.25,kg
